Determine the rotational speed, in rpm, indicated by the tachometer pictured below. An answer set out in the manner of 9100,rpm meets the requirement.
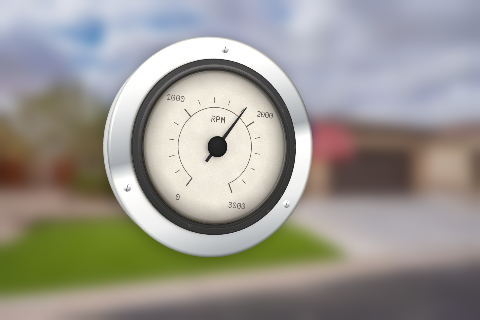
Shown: 1800,rpm
